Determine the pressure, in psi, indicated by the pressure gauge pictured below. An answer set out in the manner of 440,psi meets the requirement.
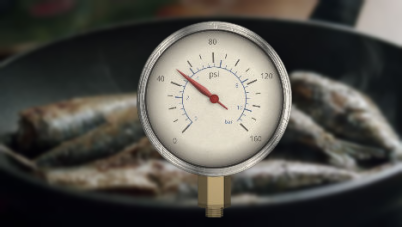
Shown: 50,psi
